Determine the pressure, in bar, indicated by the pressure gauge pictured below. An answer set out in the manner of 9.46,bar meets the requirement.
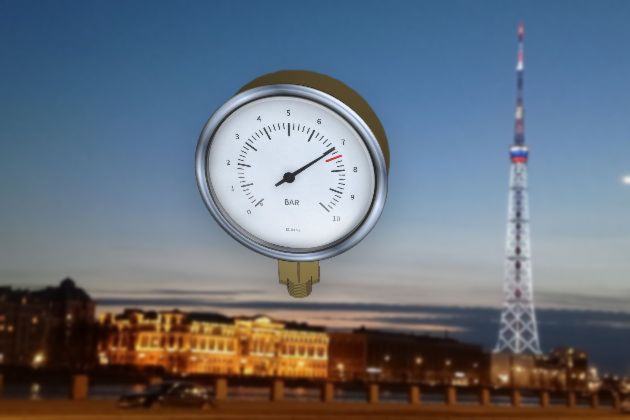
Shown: 7,bar
